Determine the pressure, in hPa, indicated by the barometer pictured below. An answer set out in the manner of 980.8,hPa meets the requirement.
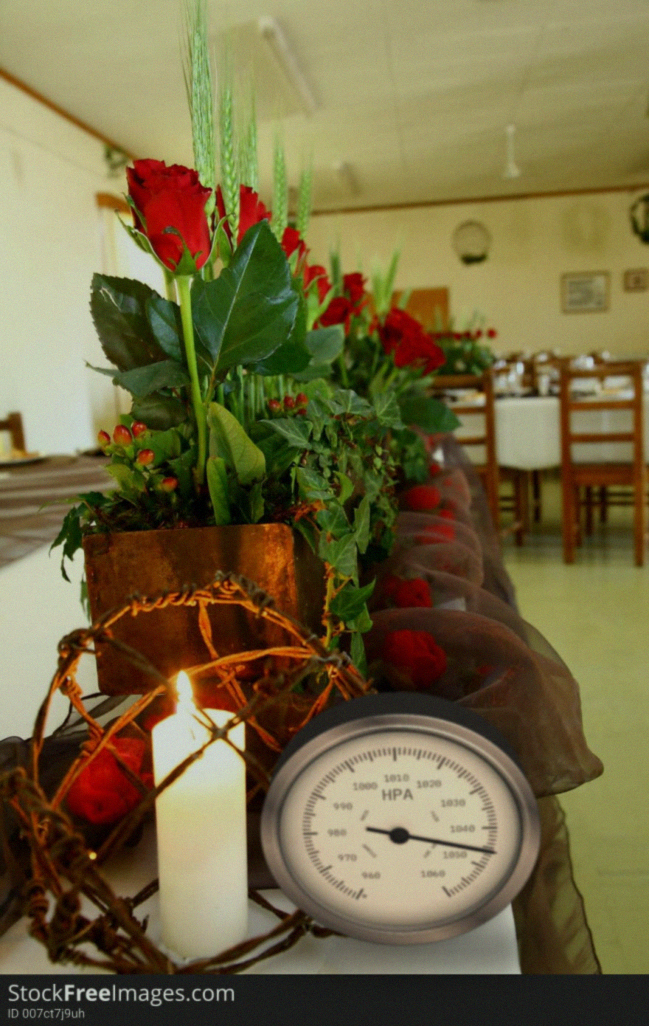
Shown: 1045,hPa
